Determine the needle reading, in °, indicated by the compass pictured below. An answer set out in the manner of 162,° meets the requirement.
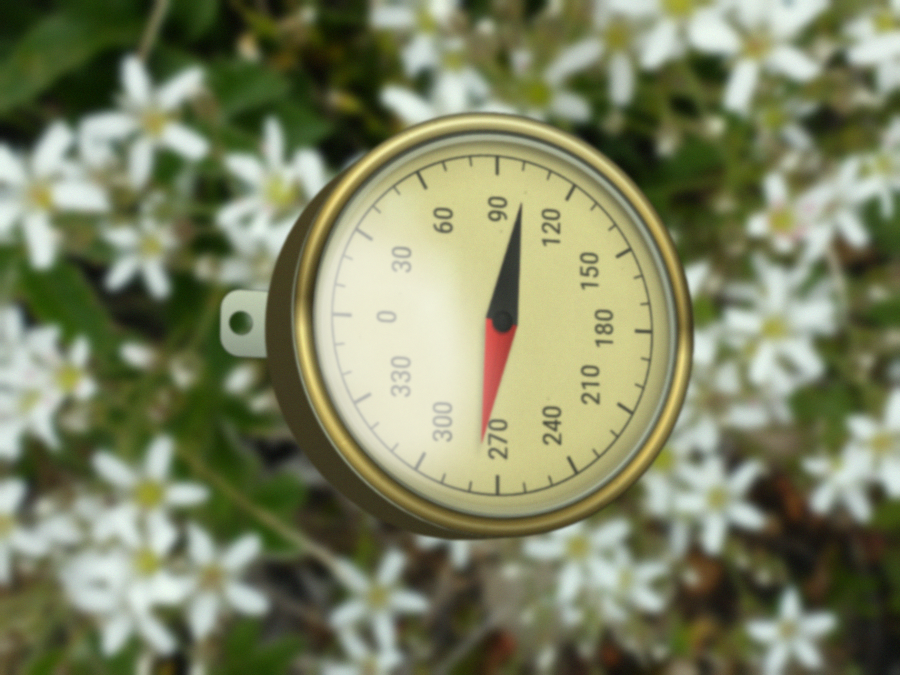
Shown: 280,°
